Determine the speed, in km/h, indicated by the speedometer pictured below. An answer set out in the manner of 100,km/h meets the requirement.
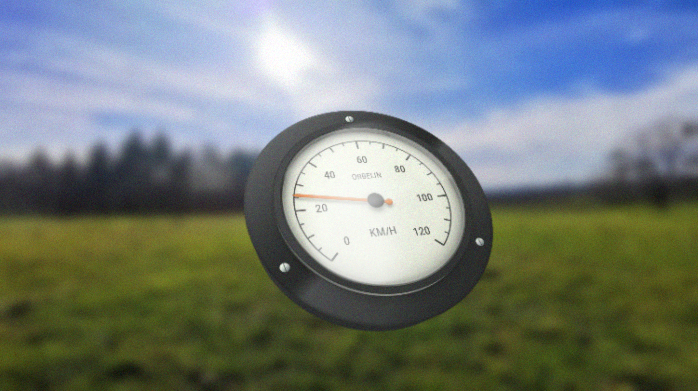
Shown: 25,km/h
